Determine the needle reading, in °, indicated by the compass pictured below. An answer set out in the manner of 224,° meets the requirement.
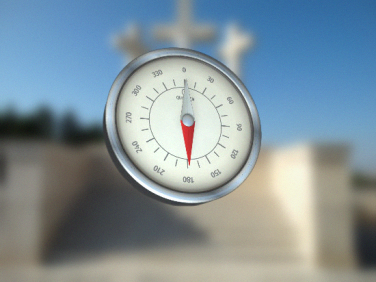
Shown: 180,°
